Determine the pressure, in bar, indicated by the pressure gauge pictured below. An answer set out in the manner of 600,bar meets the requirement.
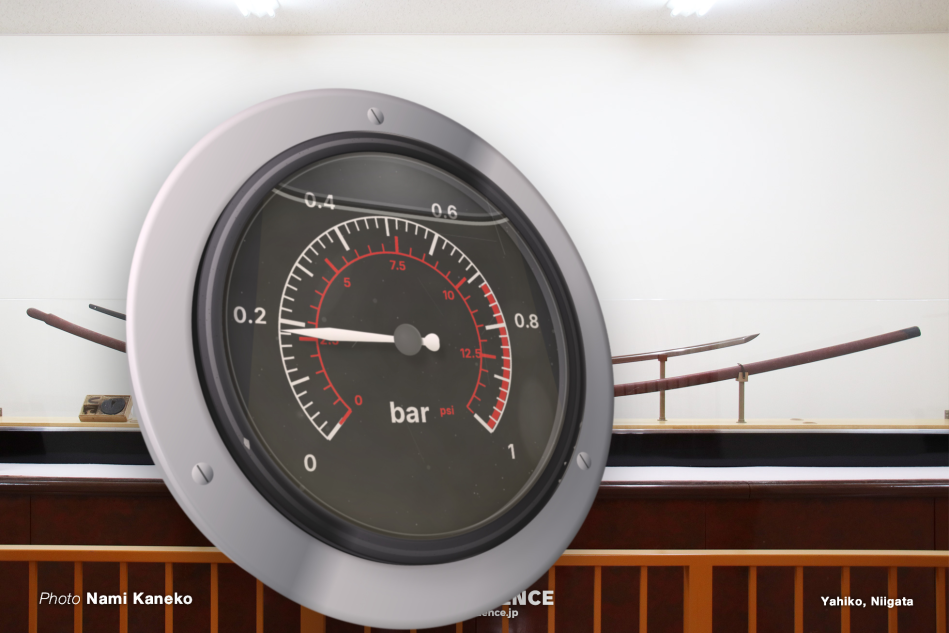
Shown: 0.18,bar
